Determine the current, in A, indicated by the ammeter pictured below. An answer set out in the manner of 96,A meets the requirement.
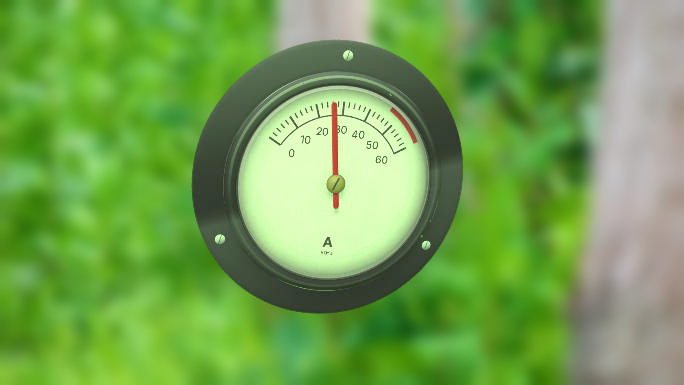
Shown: 26,A
